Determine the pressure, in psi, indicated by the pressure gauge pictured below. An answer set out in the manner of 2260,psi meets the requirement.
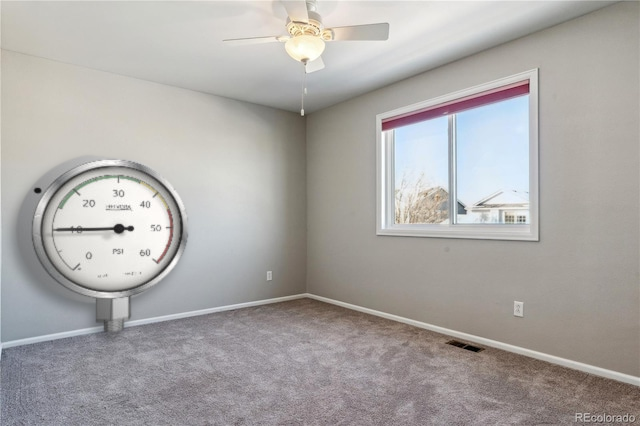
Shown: 10,psi
